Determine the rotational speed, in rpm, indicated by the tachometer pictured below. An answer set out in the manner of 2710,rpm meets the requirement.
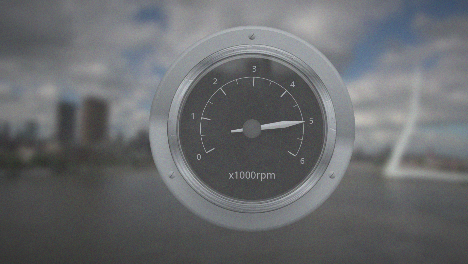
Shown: 5000,rpm
